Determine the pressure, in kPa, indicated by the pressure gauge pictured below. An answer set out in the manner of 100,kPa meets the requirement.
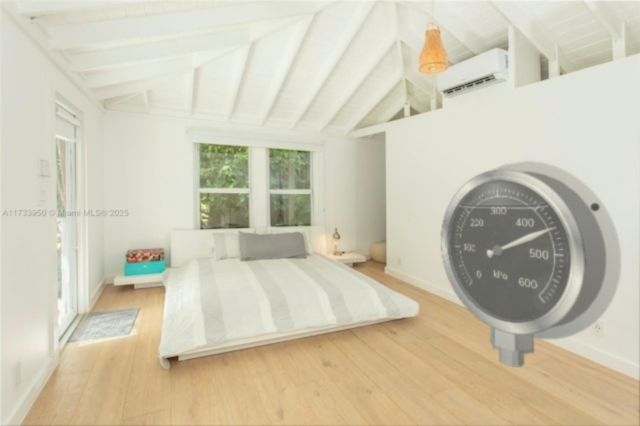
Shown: 450,kPa
